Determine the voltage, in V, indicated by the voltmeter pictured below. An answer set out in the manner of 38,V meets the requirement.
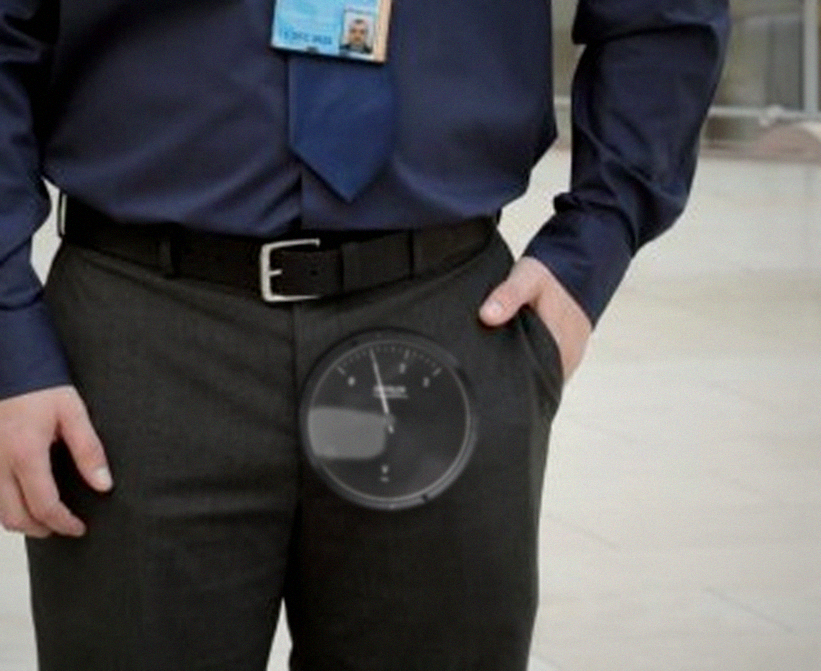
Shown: 1,V
